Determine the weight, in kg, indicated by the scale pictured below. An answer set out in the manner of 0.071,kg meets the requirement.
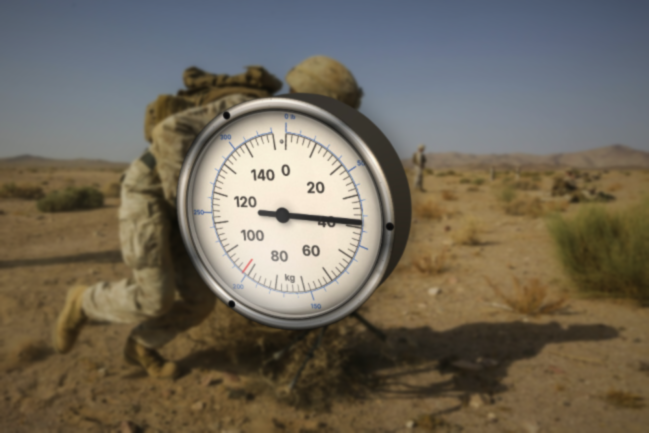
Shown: 38,kg
